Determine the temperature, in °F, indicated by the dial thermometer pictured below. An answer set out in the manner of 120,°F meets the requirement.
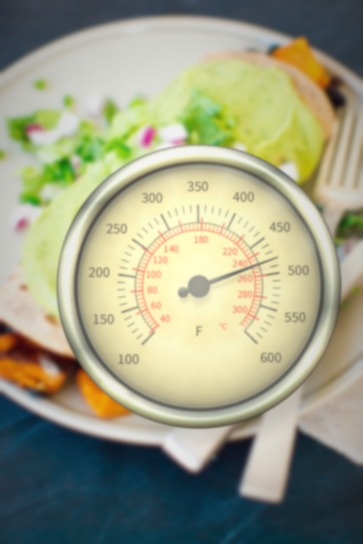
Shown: 480,°F
